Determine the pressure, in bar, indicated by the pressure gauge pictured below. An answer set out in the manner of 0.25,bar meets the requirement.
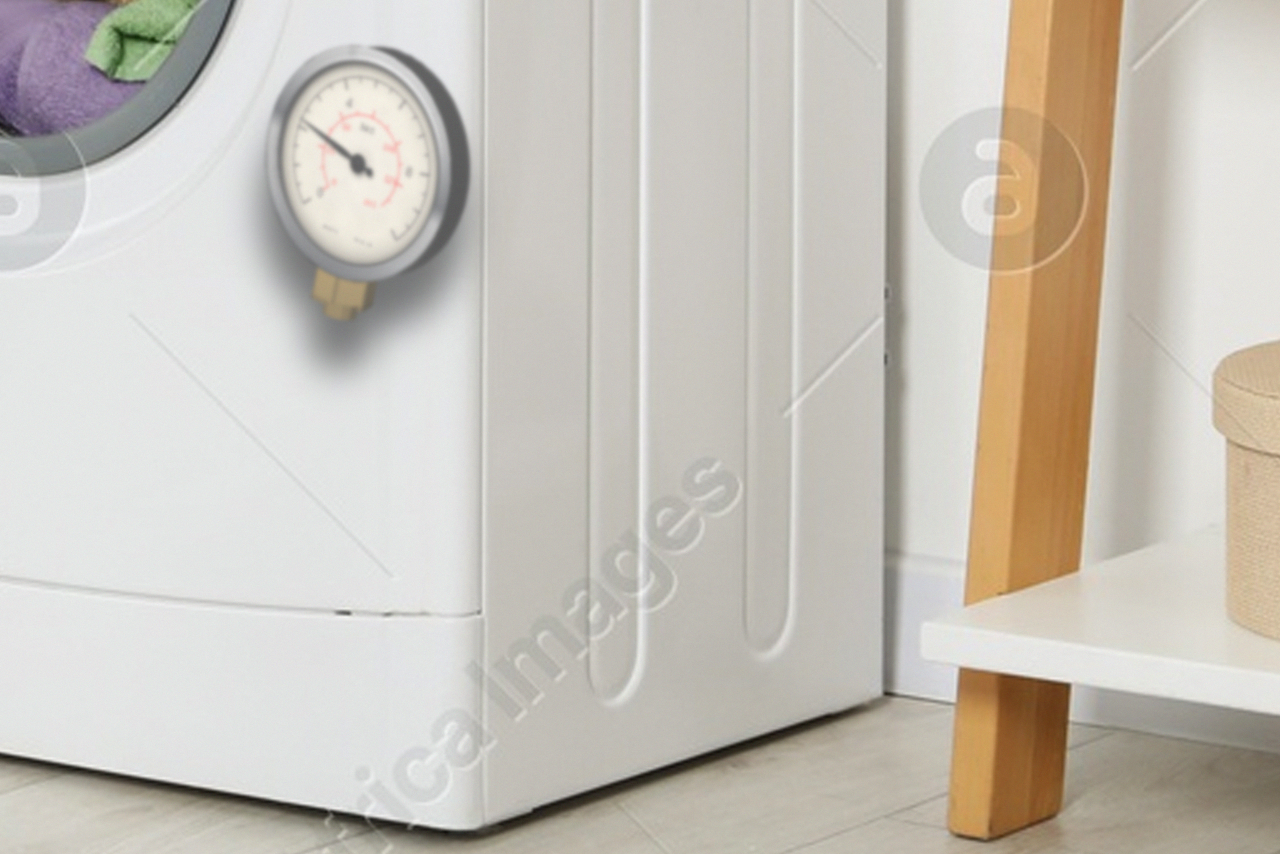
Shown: 2.25,bar
